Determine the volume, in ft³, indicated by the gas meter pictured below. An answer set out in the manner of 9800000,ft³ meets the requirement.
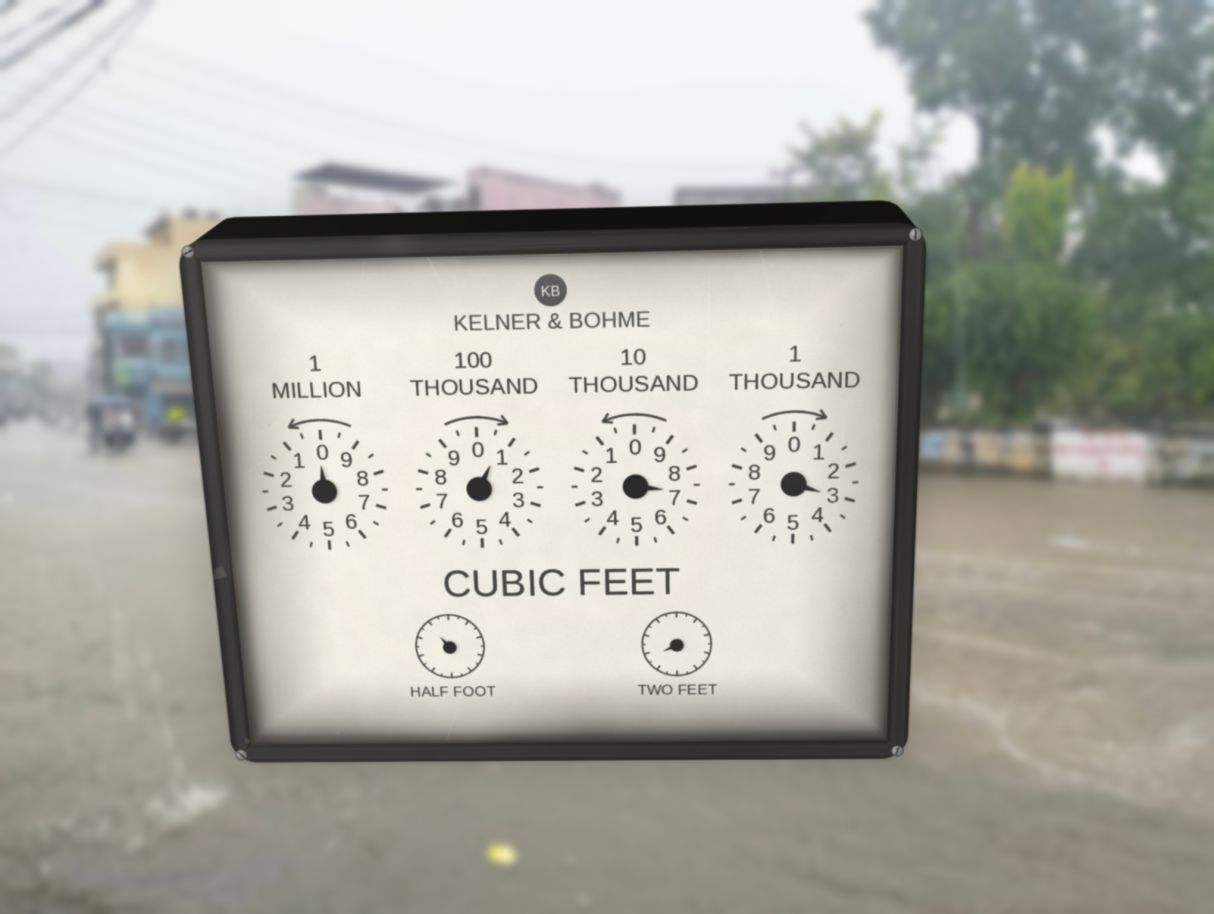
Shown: 7300,ft³
